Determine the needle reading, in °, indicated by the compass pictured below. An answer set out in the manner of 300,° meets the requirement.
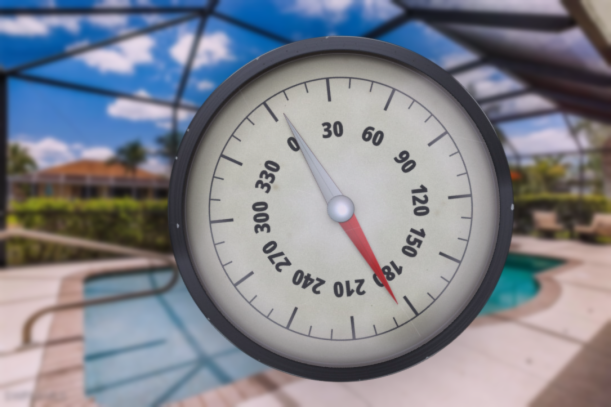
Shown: 185,°
